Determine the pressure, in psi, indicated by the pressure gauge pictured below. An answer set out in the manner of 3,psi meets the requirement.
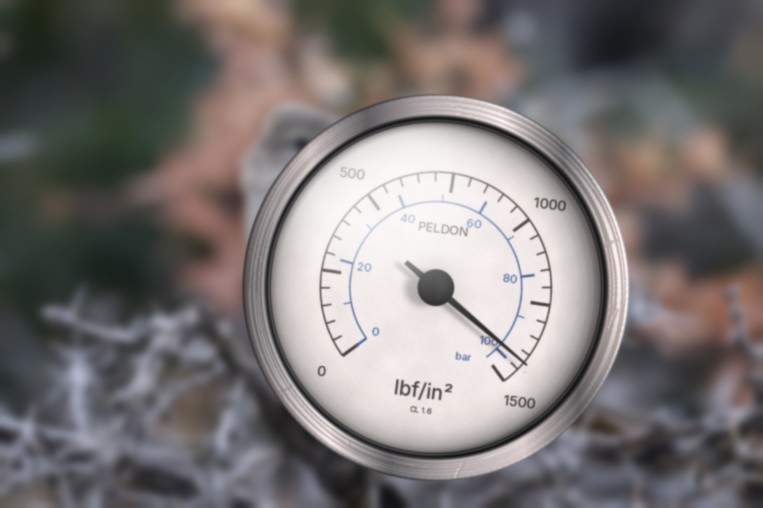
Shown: 1425,psi
